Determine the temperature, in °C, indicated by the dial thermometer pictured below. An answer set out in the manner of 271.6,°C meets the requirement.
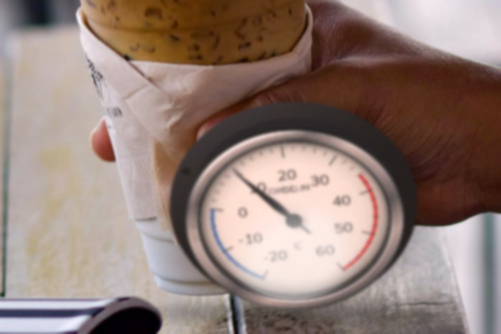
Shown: 10,°C
